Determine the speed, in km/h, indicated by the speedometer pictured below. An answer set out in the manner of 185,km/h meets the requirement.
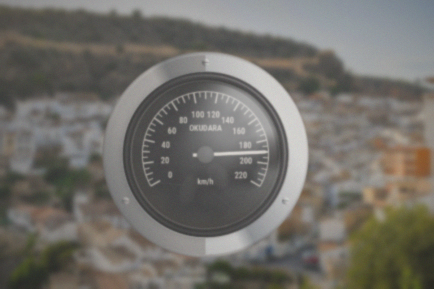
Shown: 190,km/h
